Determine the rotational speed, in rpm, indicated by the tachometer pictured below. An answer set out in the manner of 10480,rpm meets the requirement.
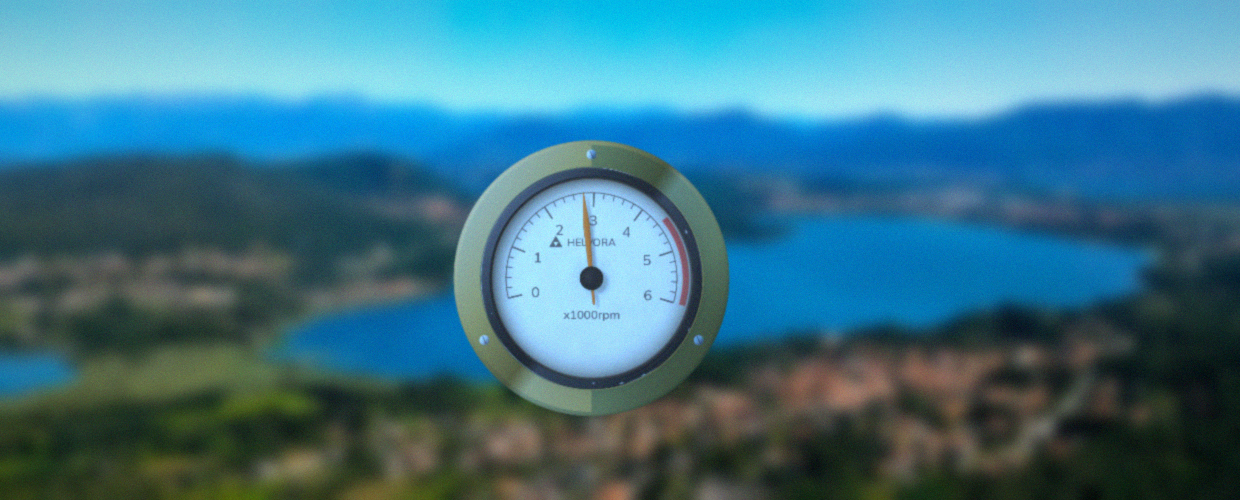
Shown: 2800,rpm
